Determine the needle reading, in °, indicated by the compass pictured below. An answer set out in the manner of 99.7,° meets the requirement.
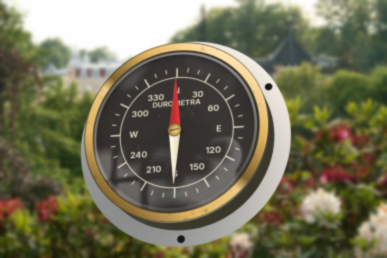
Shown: 0,°
